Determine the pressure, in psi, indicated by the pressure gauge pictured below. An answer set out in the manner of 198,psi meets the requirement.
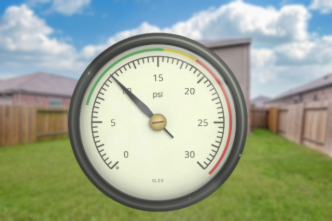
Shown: 10,psi
